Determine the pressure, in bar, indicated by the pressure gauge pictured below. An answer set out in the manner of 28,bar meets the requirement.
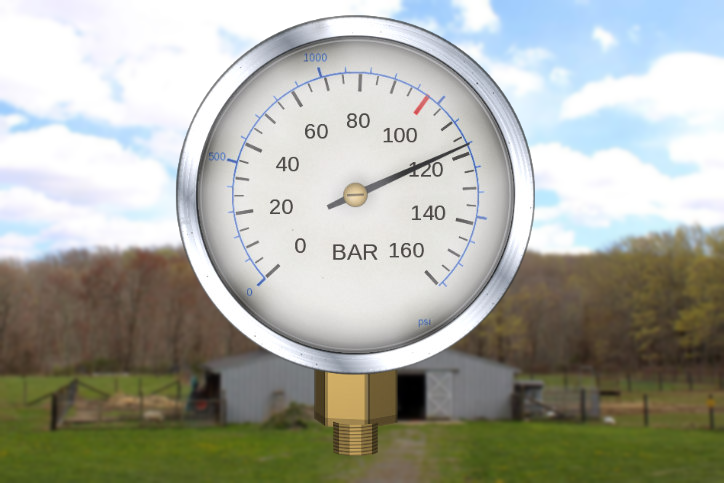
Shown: 117.5,bar
